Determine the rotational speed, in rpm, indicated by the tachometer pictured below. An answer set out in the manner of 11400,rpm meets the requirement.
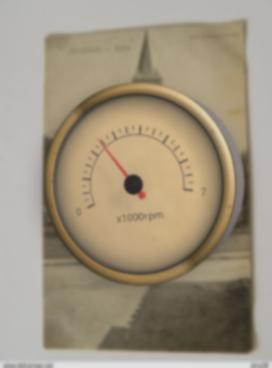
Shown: 2500,rpm
